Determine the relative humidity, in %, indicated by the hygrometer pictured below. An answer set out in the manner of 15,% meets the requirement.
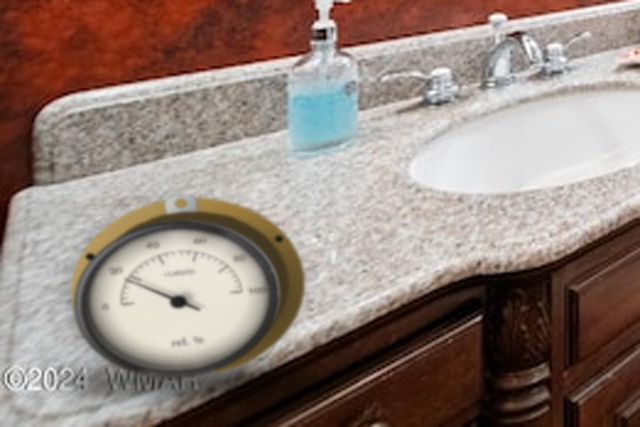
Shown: 20,%
